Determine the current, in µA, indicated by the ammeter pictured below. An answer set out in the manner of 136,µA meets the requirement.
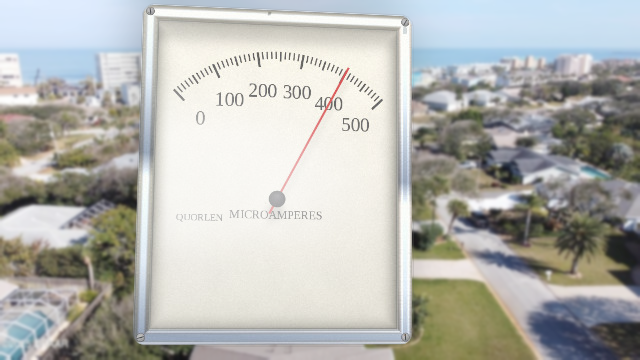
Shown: 400,µA
